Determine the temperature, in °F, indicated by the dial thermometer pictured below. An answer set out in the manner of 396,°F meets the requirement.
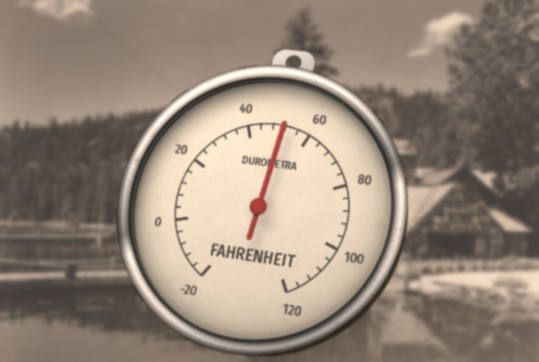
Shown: 52,°F
